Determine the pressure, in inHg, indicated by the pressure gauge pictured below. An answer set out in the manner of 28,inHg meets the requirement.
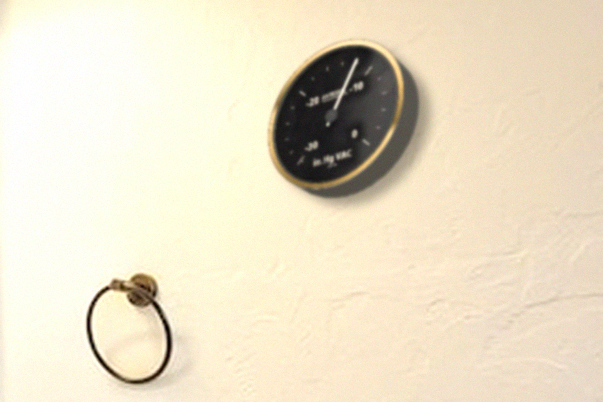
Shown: -12,inHg
